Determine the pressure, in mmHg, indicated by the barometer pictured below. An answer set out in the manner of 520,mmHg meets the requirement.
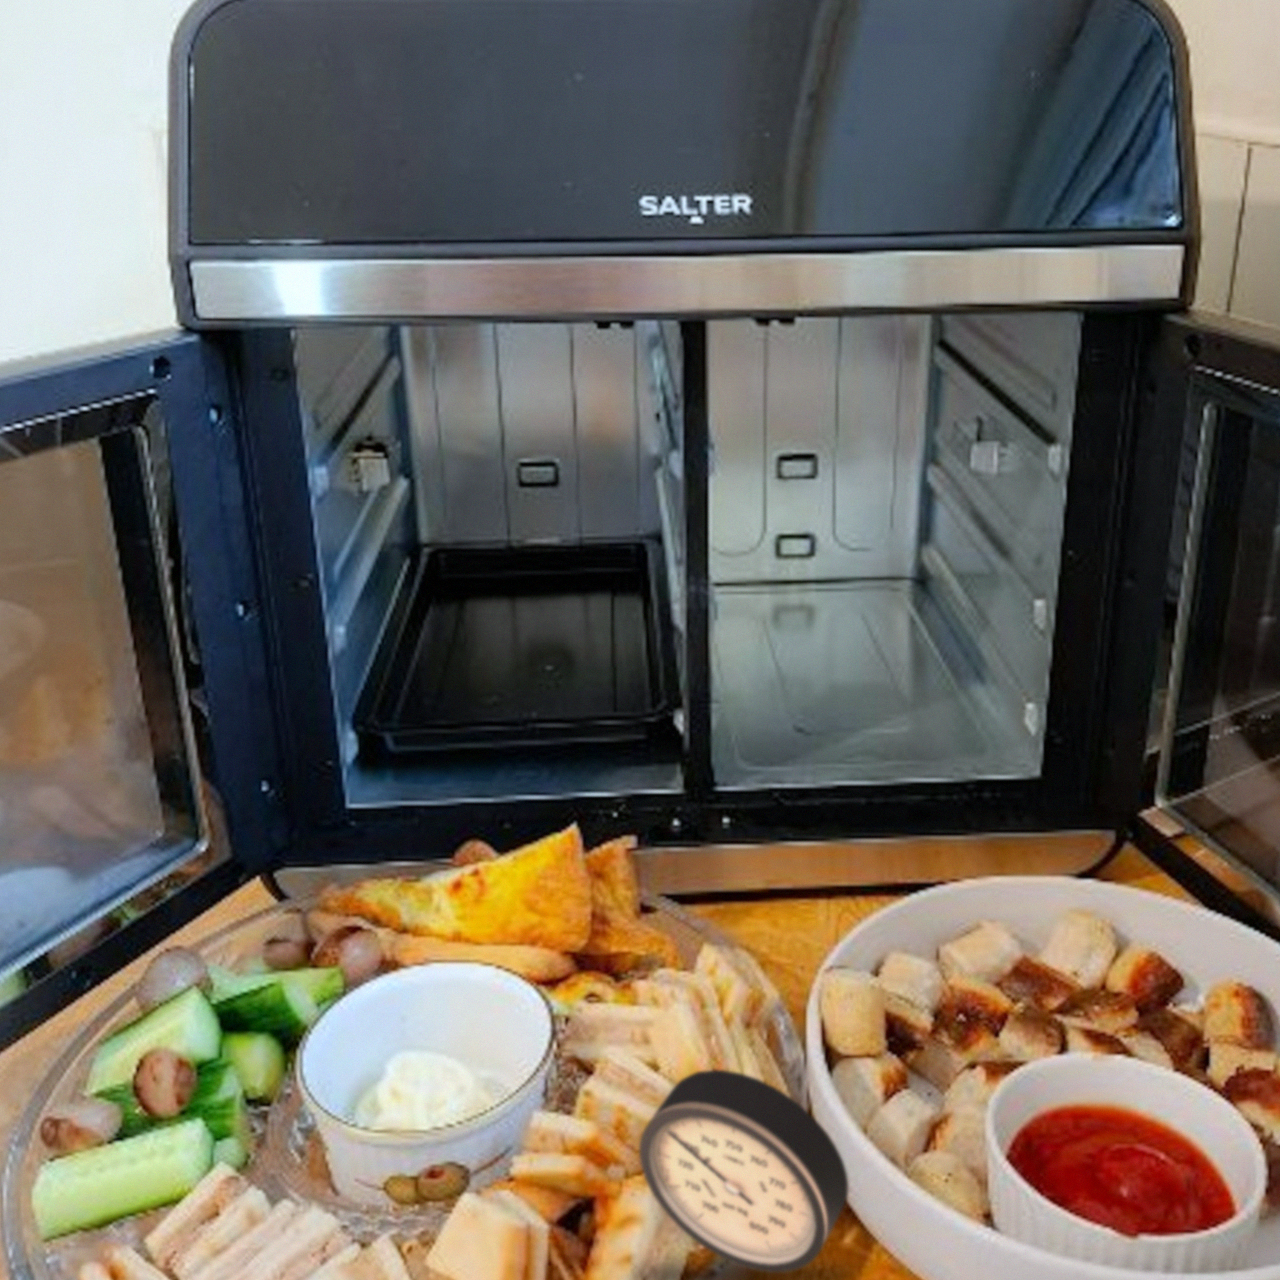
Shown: 730,mmHg
